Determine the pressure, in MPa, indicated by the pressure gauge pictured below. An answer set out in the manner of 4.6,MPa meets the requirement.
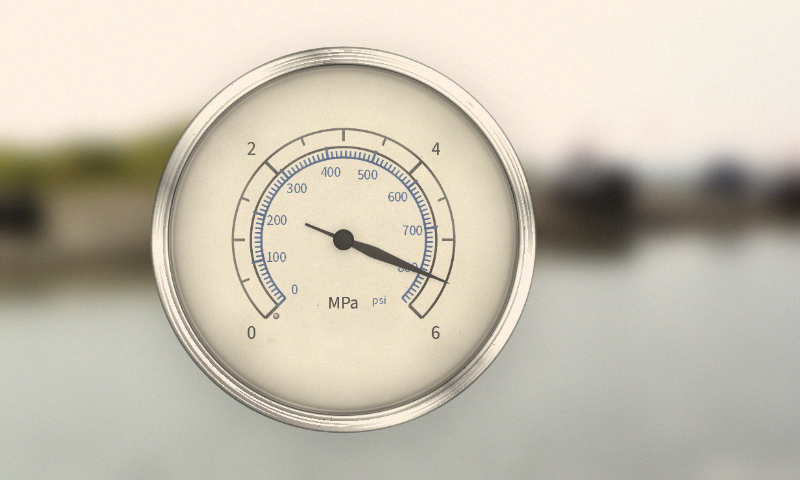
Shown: 5.5,MPa
